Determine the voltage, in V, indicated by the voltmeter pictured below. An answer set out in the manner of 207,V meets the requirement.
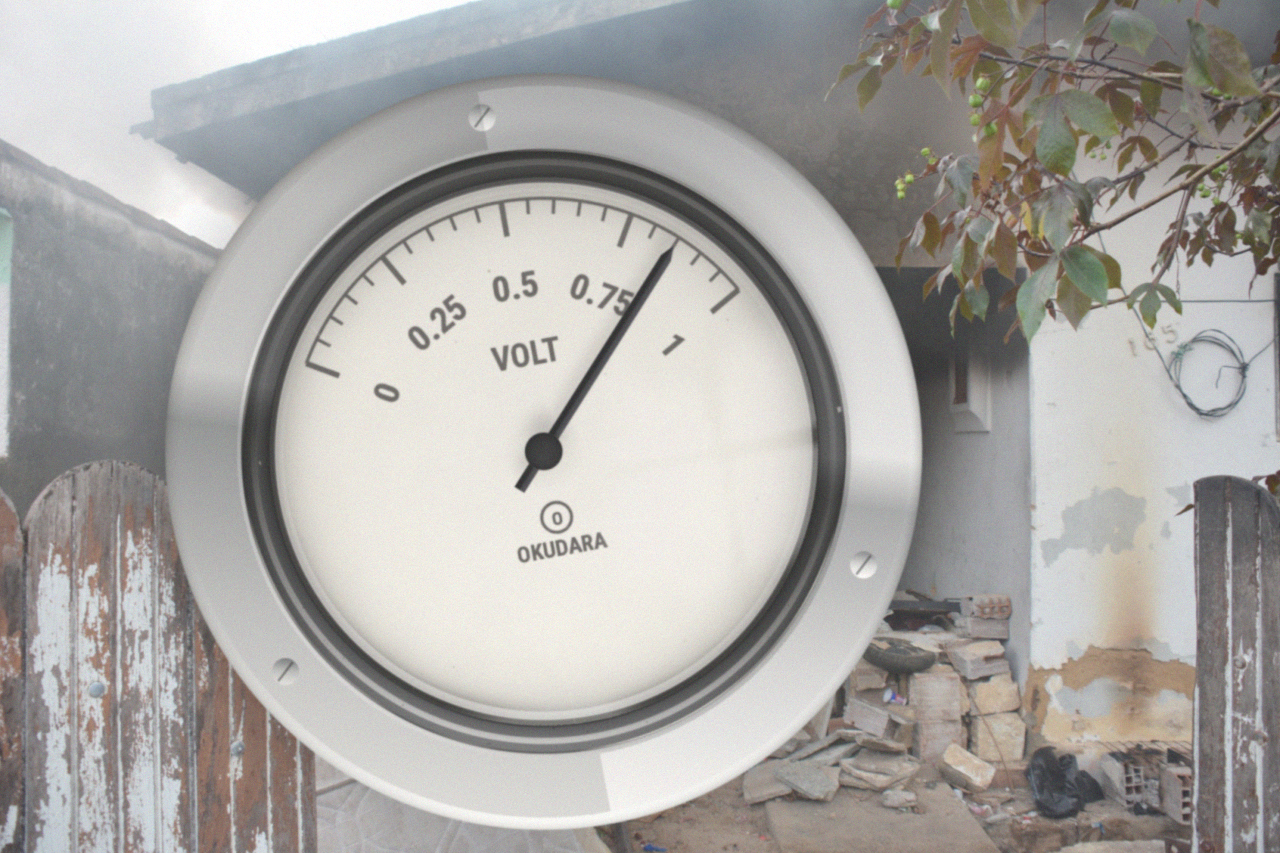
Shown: 0.85,V
